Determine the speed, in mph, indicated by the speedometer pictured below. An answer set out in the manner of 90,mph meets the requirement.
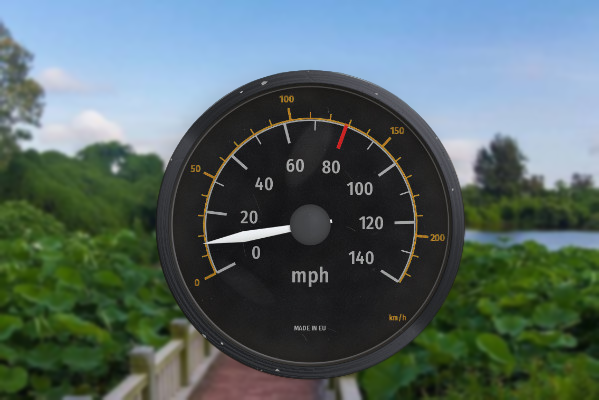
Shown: 10,mph
